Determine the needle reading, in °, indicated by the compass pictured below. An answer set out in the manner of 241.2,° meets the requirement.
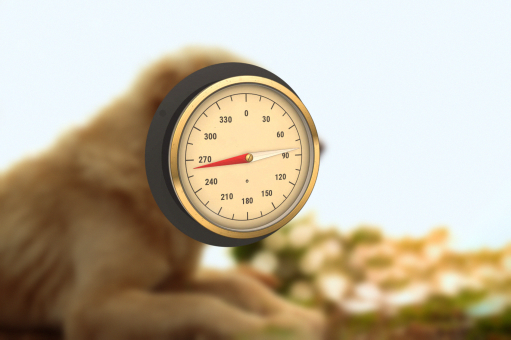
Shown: 262.5,°
